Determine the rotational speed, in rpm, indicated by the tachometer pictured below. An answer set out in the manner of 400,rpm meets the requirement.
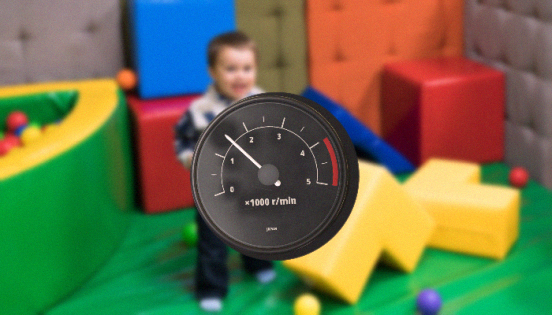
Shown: 1500,rpm
